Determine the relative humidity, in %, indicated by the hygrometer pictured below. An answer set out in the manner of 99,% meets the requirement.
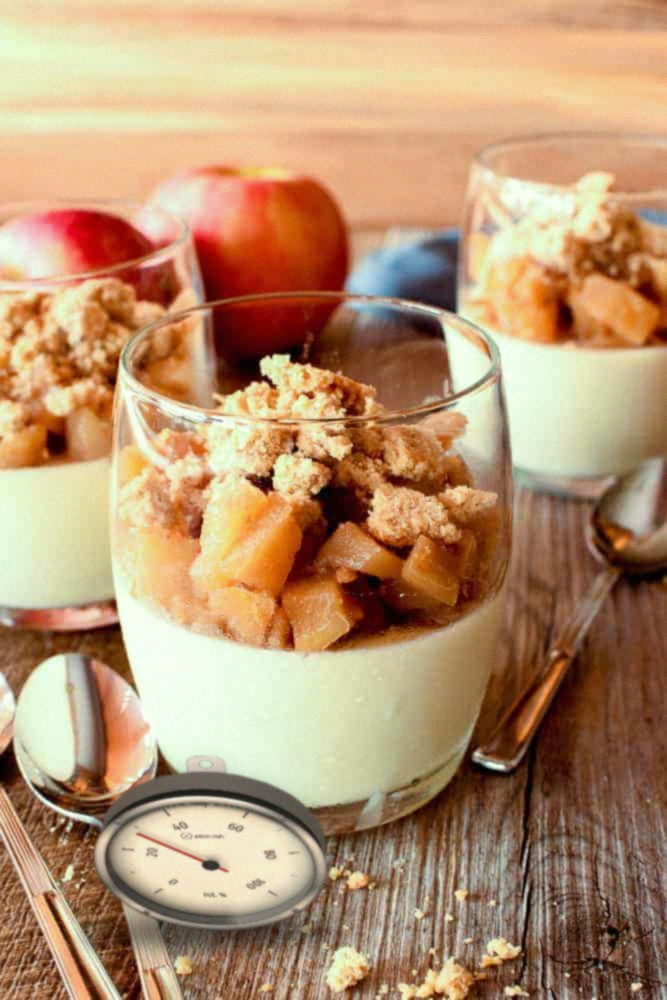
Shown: 30,%
